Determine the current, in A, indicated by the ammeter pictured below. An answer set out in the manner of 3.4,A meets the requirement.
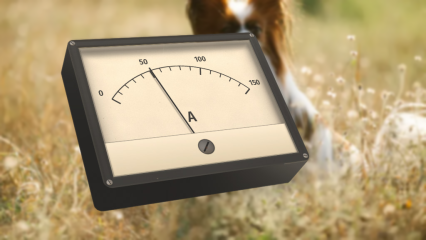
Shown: 50,A
